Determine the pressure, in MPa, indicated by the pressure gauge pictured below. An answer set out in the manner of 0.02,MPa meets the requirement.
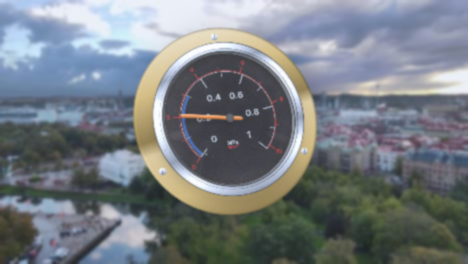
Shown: 0.2,MPa
